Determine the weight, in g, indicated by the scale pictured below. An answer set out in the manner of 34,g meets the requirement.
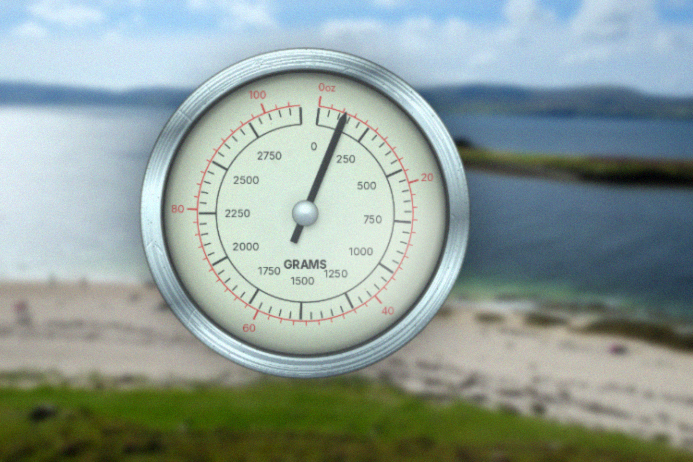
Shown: 125,g
